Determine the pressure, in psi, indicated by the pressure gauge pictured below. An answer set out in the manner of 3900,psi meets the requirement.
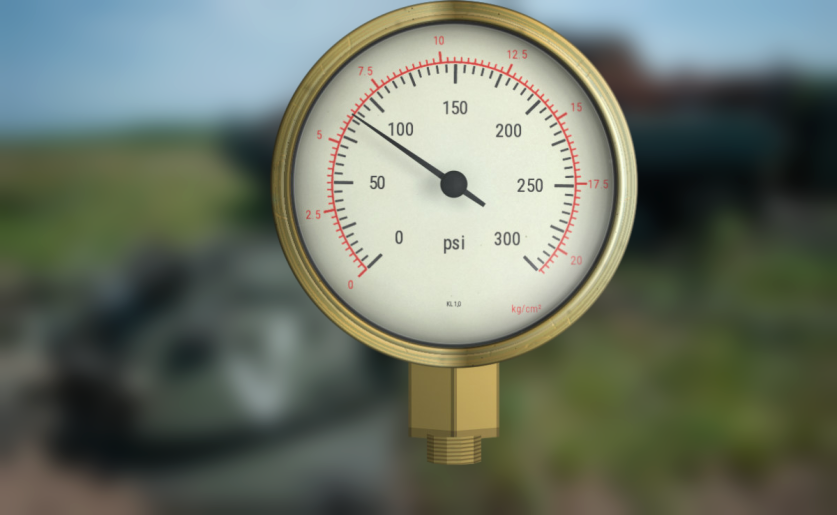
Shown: 87.5,psi
